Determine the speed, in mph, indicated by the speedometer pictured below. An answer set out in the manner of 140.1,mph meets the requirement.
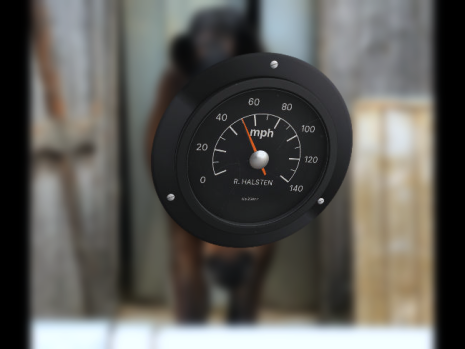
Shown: 50,mph
